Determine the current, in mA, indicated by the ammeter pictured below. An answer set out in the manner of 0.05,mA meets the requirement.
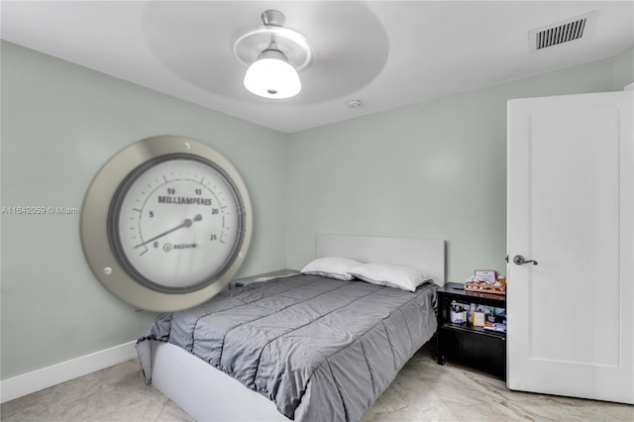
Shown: 1,mA
